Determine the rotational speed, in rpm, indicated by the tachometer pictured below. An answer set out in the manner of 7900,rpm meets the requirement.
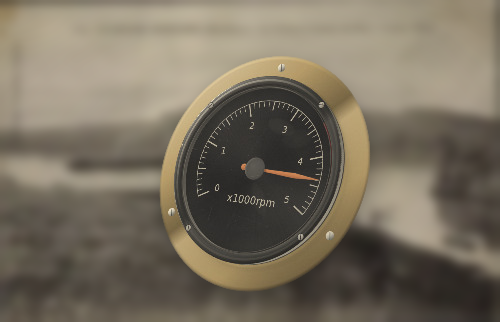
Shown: 4400,rpm
